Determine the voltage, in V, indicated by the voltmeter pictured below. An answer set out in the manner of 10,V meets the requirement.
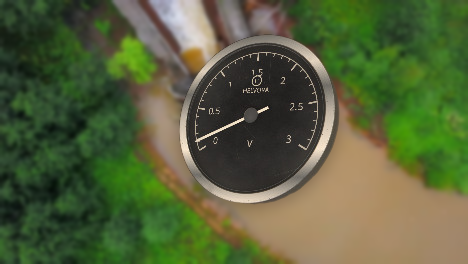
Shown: 0.1,V
